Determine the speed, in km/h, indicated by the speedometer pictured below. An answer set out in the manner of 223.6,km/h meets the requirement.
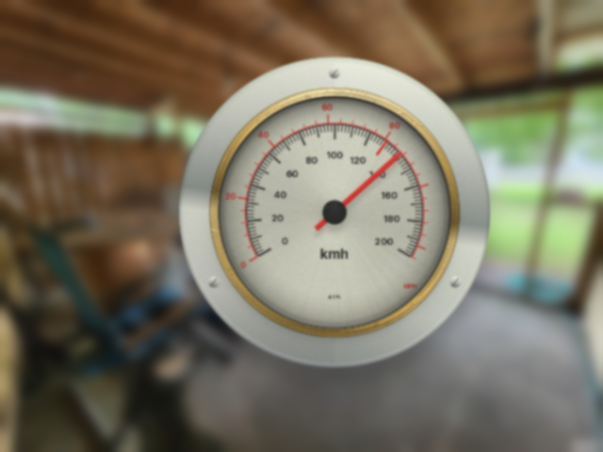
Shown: 140,km/h
